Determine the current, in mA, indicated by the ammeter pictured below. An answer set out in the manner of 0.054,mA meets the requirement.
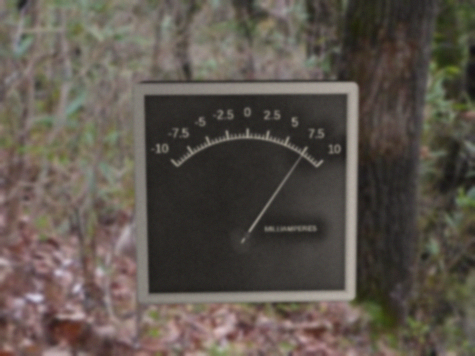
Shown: 7.5,mA
